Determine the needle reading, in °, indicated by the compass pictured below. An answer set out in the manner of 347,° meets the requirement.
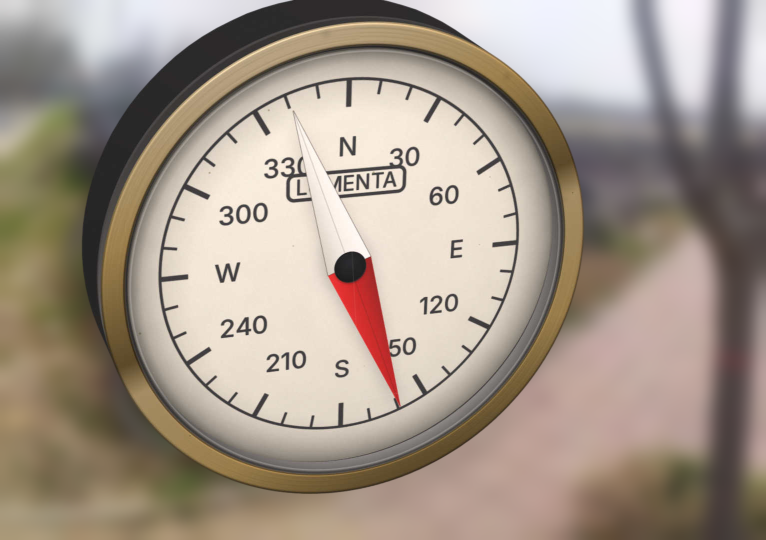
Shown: 160,°
